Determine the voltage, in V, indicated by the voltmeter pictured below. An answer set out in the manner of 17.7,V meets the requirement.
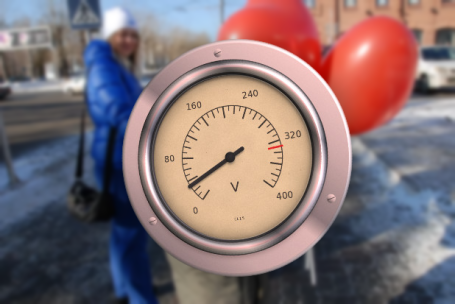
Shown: 30,V
